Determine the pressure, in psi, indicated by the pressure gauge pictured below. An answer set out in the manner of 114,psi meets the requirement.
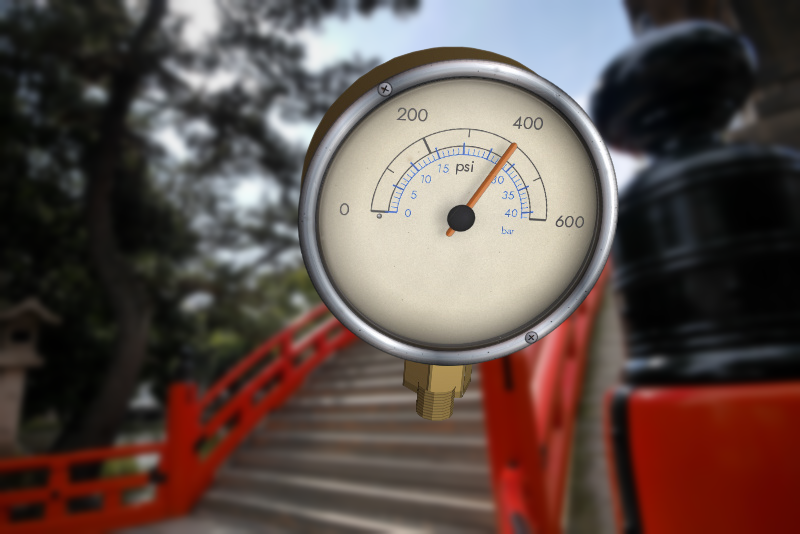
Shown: 400,psi
